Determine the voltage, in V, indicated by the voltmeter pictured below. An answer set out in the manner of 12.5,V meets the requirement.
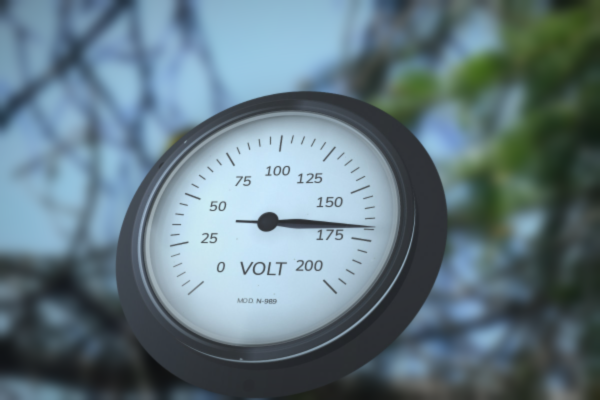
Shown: 170,V
